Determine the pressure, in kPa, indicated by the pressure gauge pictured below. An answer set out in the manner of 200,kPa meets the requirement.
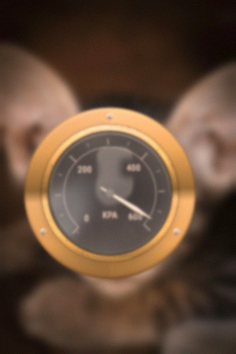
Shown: 575,kPa
